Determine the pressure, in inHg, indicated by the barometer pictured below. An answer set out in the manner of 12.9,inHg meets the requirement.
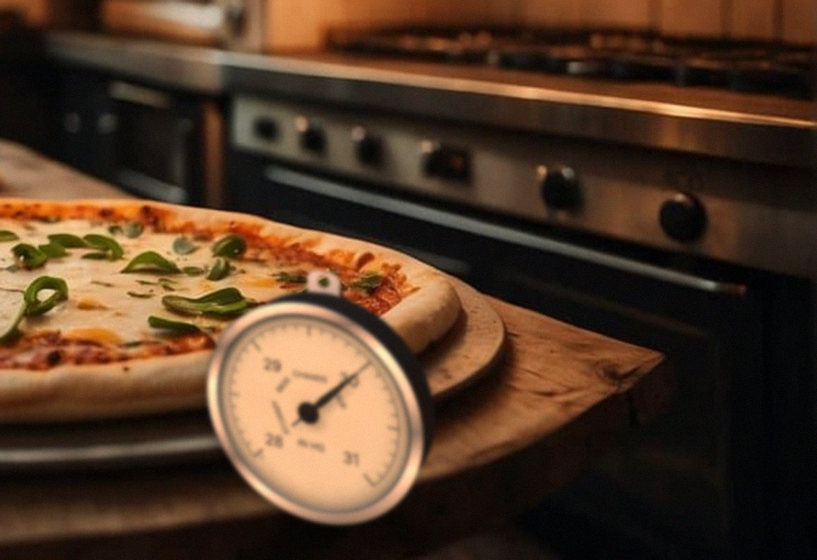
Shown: 30,inHg
